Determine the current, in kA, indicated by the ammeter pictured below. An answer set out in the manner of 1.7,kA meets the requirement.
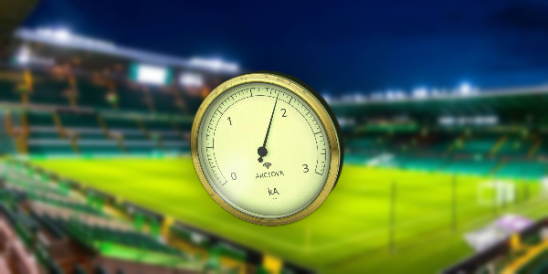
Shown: 1.85,kA
